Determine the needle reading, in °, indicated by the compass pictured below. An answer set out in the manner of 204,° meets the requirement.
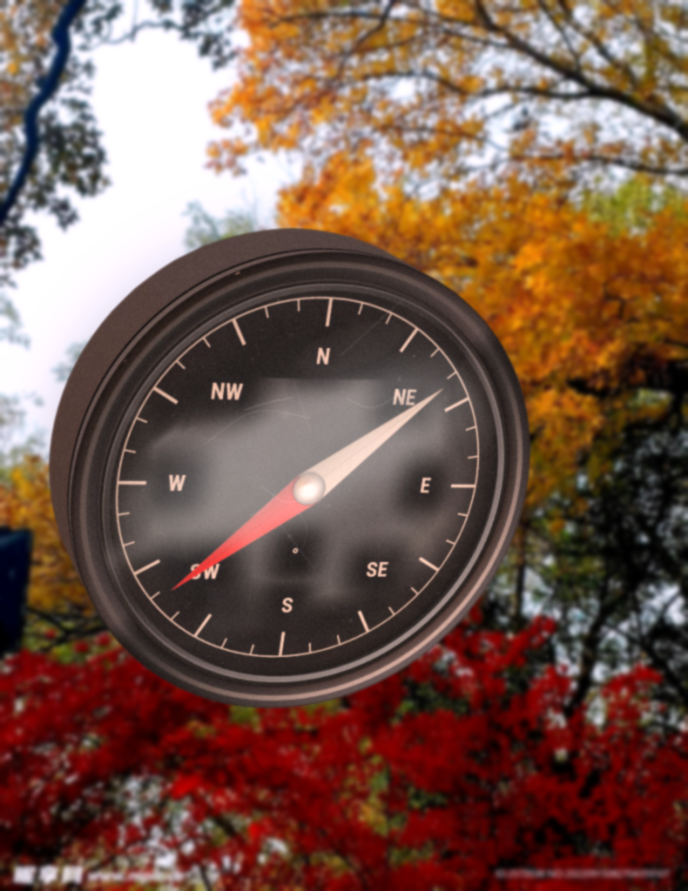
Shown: 230,°
